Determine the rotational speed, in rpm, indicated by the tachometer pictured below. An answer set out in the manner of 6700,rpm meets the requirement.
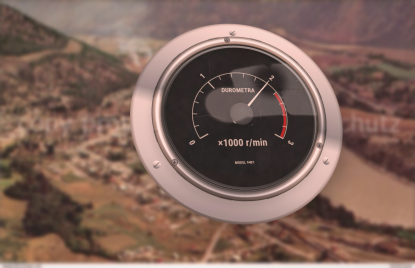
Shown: 2000,rpm
